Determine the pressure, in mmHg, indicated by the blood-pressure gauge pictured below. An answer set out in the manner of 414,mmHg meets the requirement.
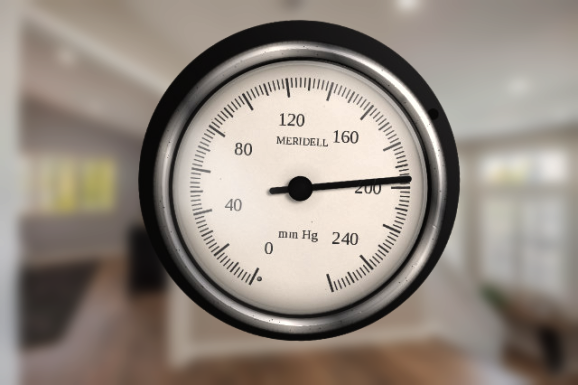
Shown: 196,mmHg
